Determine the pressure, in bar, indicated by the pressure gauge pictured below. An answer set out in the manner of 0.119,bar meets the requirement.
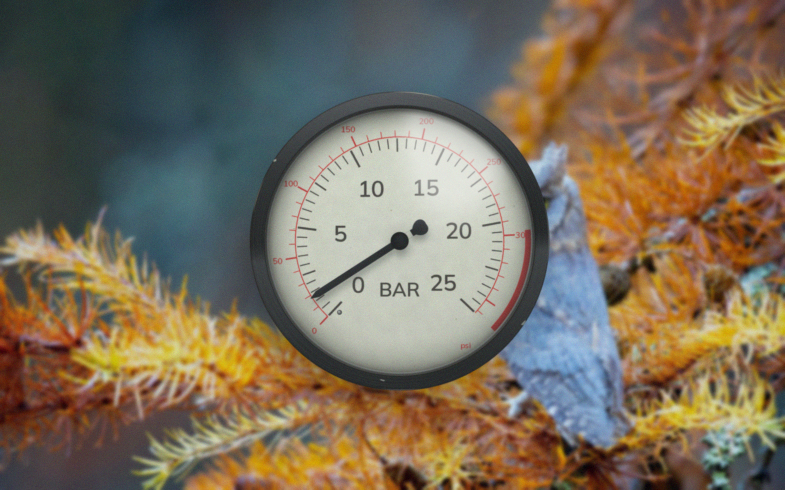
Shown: 1.25,bar
